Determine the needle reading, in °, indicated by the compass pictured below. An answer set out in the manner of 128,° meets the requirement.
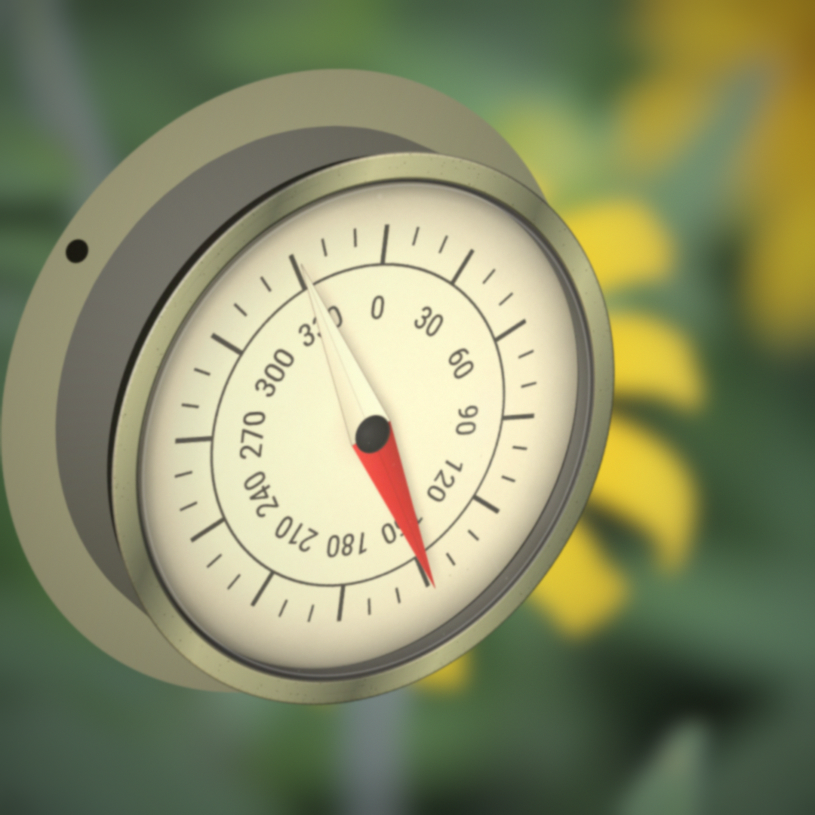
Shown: 150,°
